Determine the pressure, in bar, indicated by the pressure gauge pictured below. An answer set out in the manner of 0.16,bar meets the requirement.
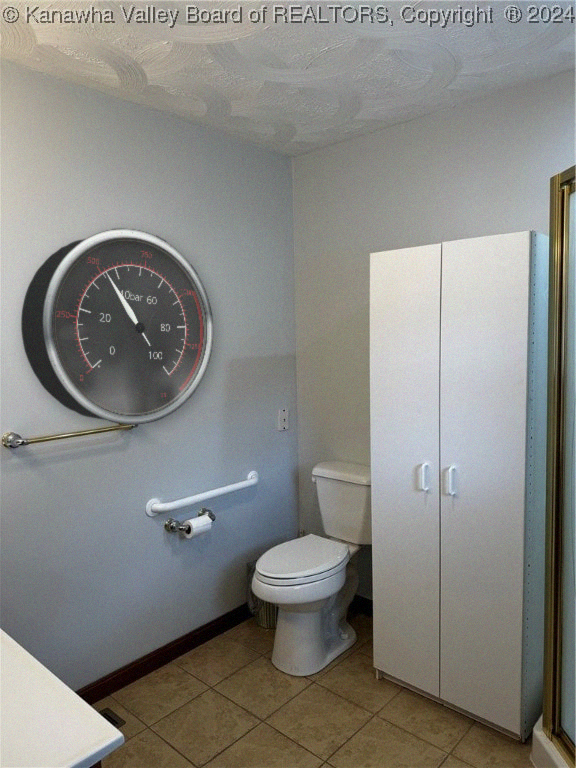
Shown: 35,bar
